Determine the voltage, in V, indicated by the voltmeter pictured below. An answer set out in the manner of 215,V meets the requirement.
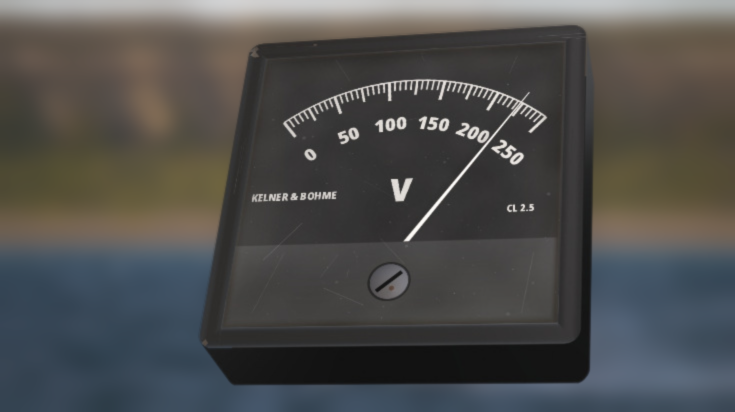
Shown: 225,V
